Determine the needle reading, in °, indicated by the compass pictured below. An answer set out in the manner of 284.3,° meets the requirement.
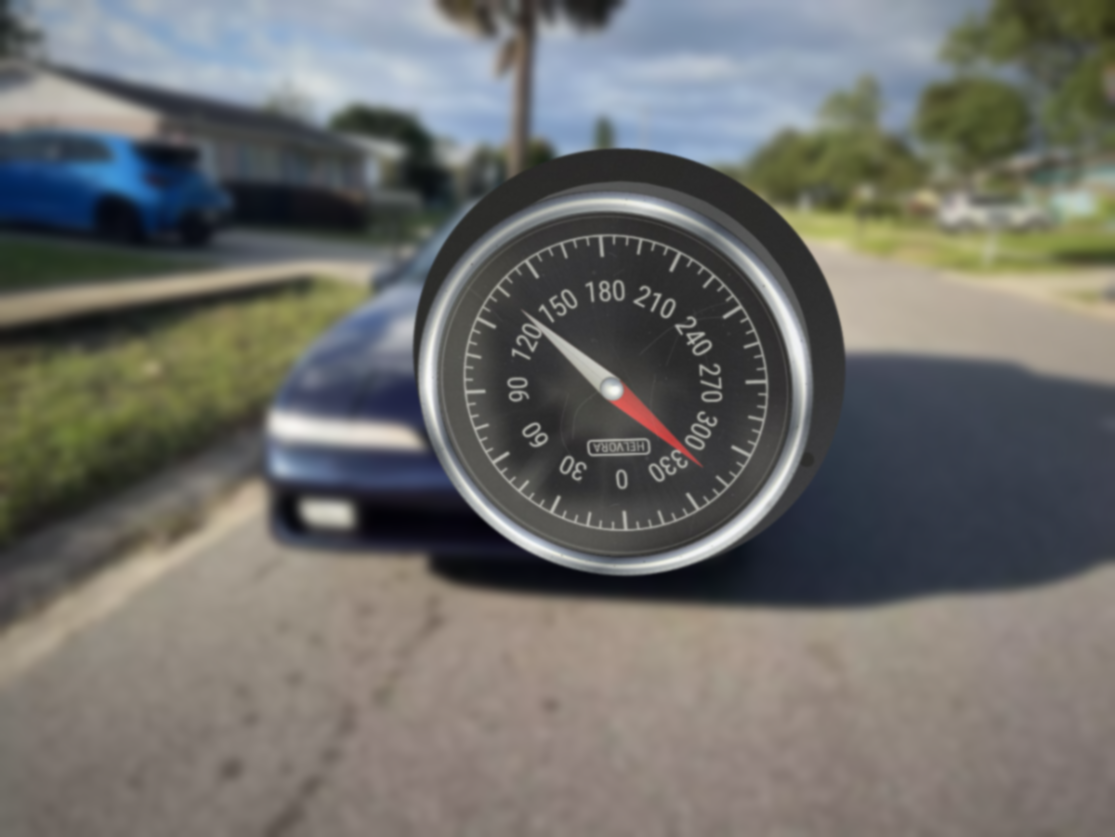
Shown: 315,°
